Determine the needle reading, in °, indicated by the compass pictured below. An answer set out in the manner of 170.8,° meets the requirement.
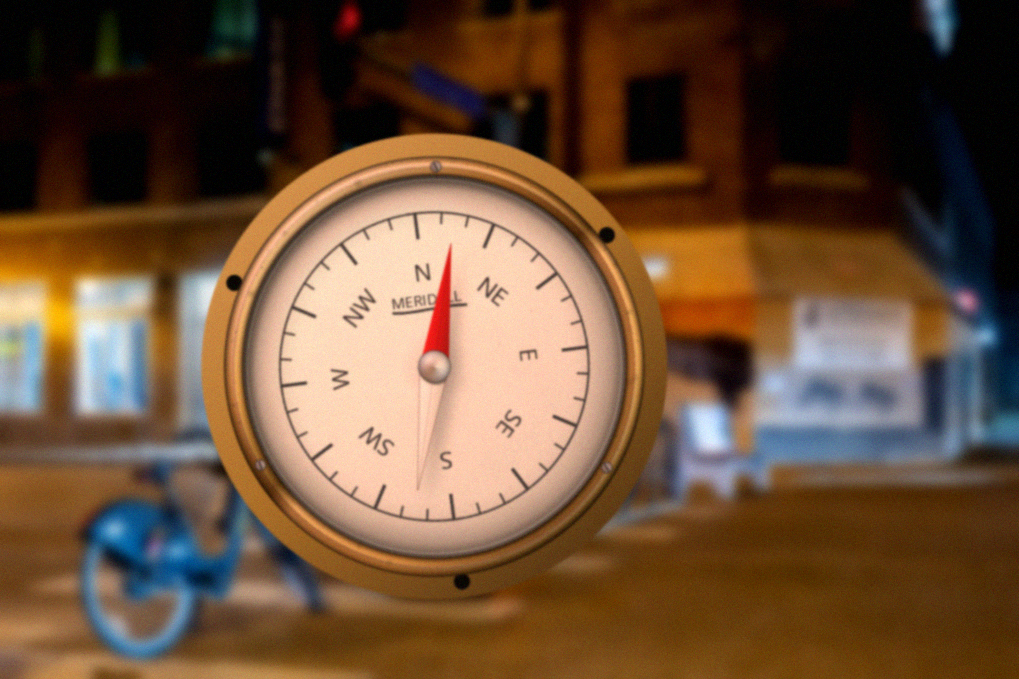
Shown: 15,°
